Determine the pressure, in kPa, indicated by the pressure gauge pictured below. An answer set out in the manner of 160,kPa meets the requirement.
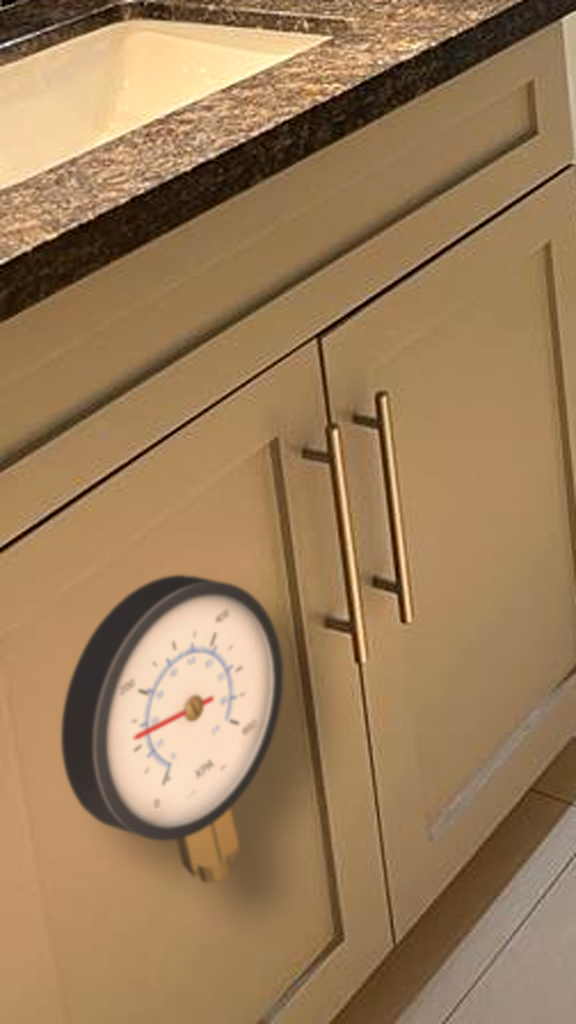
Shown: 125,kPa
